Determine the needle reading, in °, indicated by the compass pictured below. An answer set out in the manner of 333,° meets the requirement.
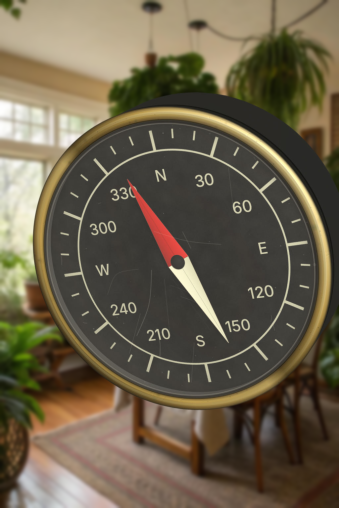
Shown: 340,°
